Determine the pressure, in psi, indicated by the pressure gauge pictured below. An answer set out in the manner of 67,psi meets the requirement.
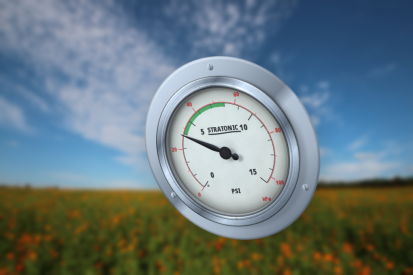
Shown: 4,psi
